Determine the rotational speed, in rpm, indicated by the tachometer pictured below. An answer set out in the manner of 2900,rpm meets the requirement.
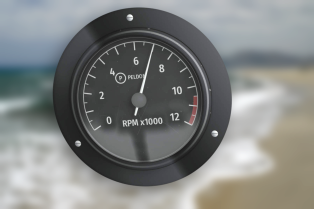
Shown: 7000,rpm
